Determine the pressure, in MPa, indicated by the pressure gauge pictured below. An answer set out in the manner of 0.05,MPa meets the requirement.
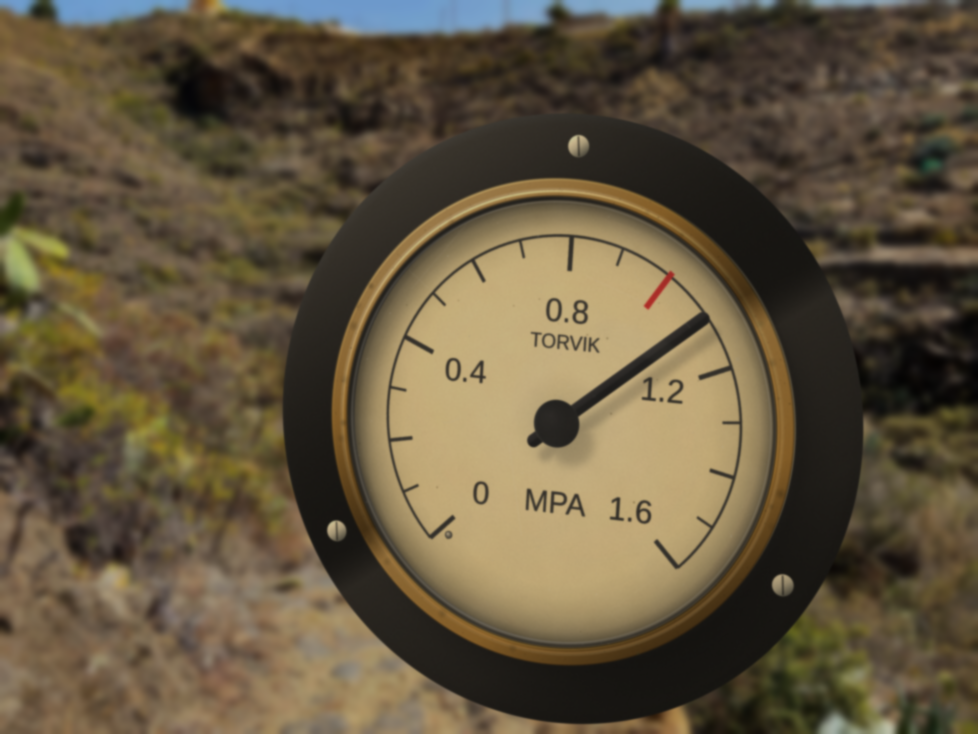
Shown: 1.1,MPa
